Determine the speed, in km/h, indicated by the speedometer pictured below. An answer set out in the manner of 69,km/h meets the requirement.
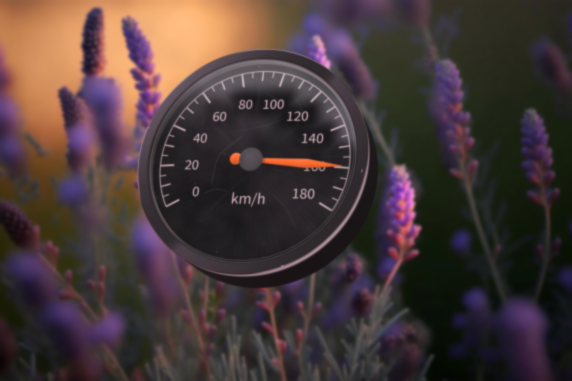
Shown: 160,km/h
